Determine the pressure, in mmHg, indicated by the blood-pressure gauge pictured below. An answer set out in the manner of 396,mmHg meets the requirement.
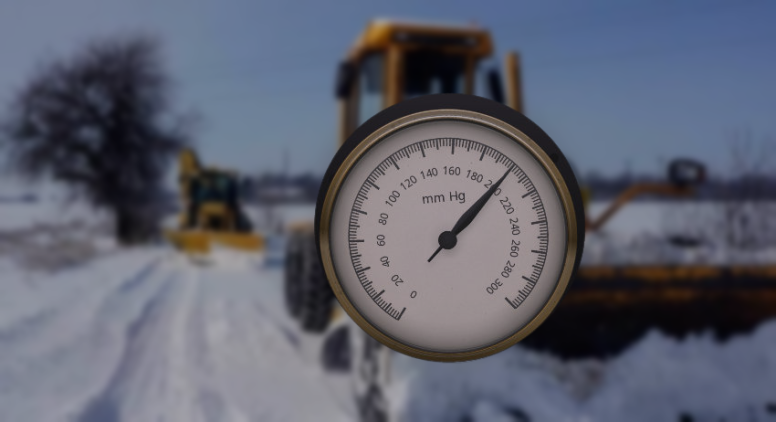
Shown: 200,mmHg
